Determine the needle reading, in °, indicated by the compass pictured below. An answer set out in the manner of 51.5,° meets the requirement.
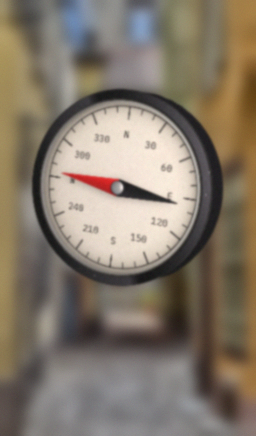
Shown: 275,°
